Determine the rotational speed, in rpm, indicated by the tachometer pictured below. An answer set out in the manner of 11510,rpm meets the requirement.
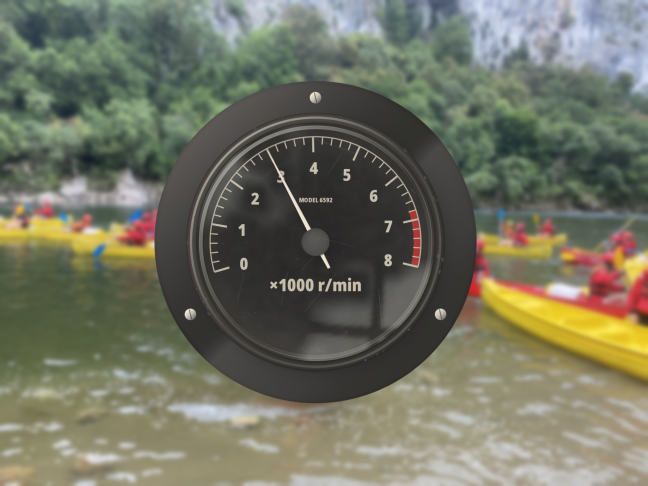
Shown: 3000,rpm
